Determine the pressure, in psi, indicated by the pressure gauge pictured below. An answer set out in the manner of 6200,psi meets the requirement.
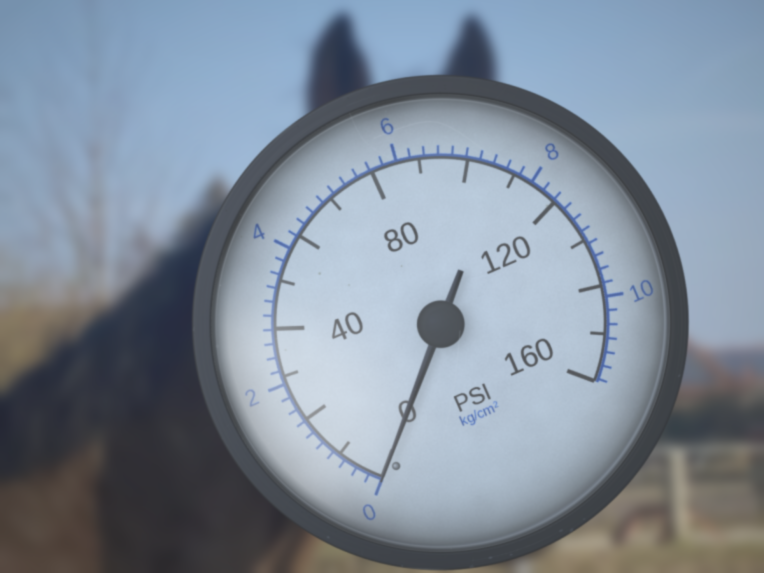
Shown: 0,psi
